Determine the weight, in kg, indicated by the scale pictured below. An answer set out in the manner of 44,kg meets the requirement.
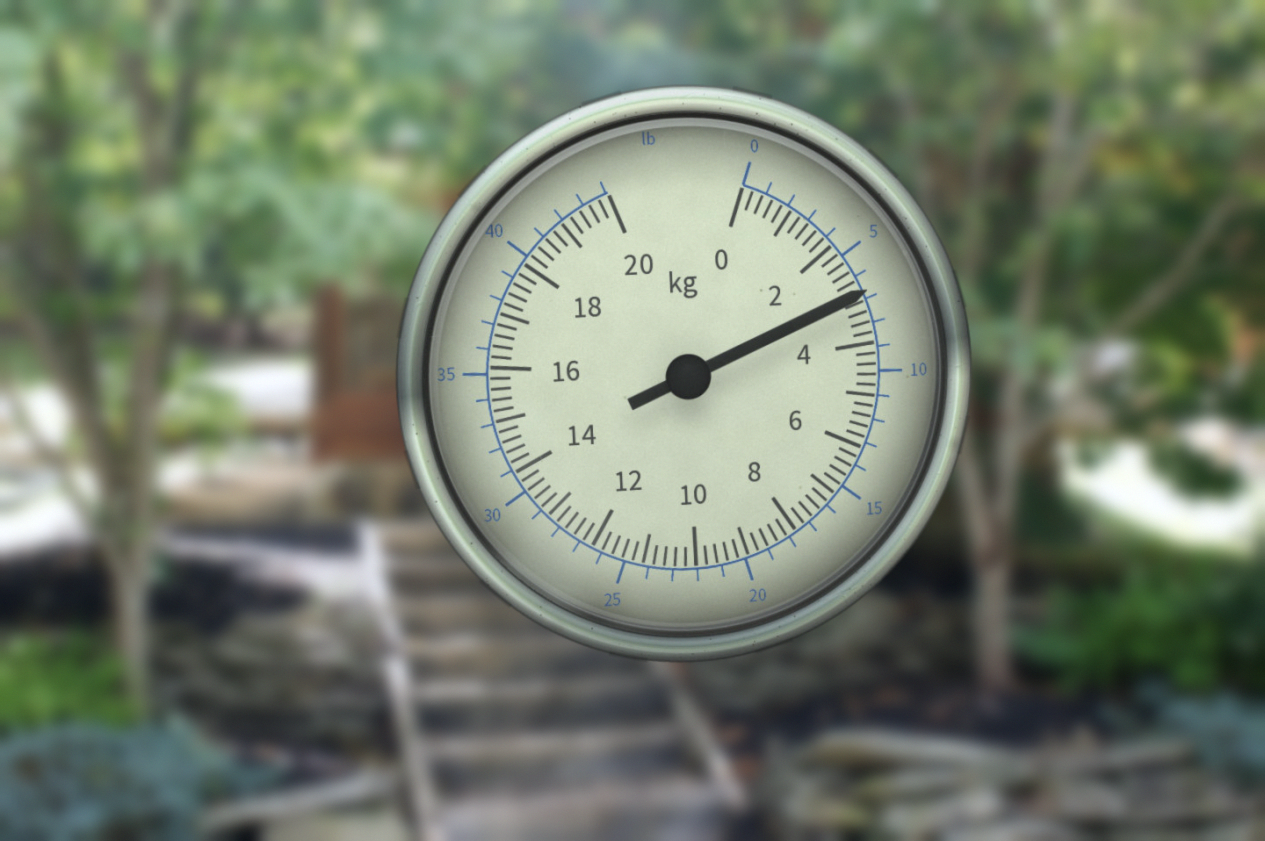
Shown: 3,kg
